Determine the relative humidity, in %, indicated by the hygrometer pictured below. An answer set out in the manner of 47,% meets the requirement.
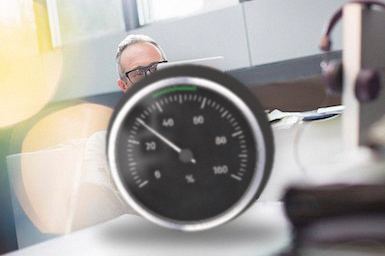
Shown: 30,%
